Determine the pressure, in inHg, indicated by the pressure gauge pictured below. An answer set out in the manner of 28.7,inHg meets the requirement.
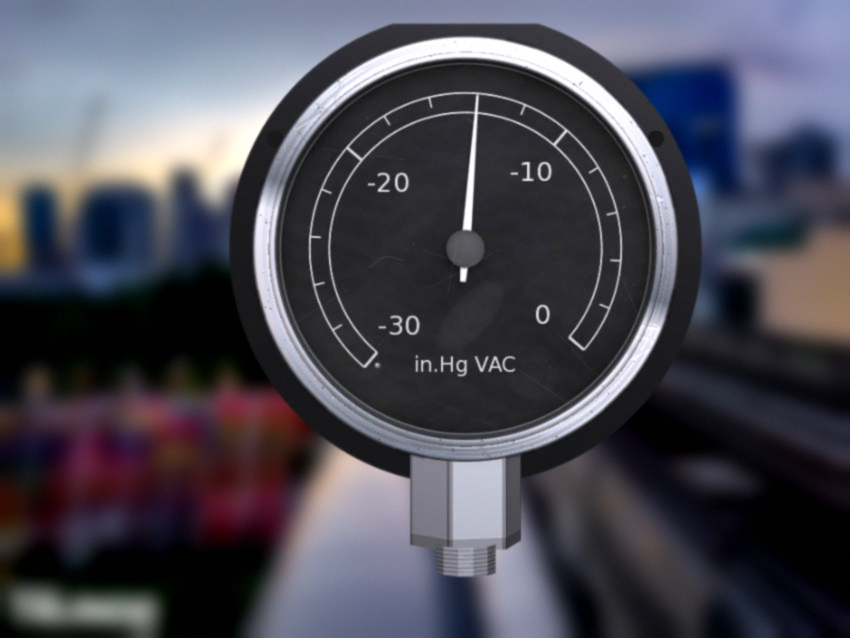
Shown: -14,inHg
